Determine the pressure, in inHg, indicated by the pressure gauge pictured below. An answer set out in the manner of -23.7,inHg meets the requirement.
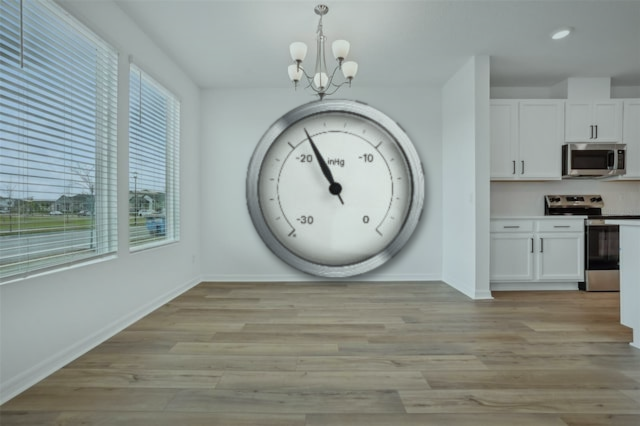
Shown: -18,inHg
